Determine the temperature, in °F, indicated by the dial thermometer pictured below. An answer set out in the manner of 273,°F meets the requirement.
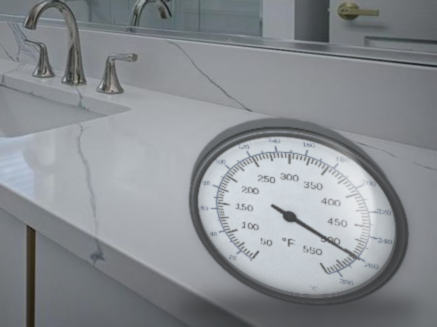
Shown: 500,°F
